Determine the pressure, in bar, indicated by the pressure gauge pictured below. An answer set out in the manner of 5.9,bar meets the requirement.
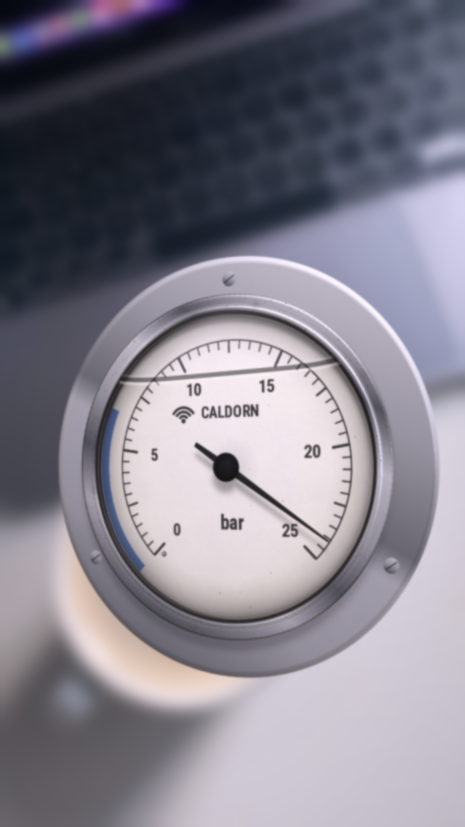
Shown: 24,bar
